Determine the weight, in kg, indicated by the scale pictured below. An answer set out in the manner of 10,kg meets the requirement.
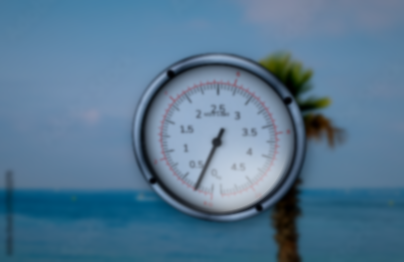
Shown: 0.25,kg
